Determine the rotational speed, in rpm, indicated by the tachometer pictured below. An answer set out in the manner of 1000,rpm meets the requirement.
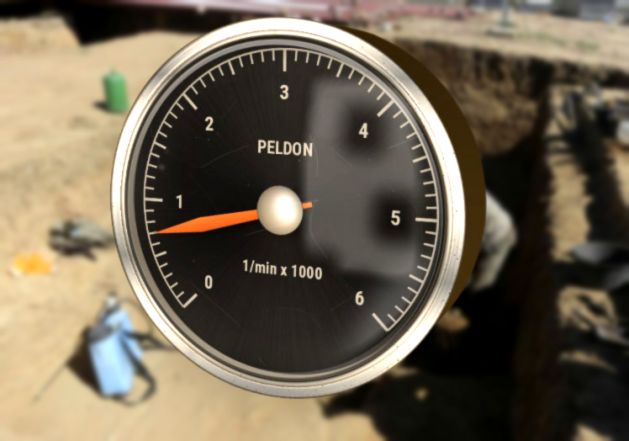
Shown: 700,rpm
